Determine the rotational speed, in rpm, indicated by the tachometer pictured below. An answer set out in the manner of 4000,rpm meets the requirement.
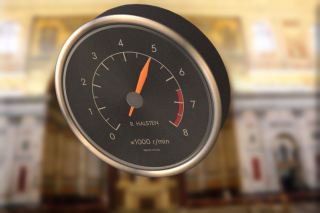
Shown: 5000,rpm
